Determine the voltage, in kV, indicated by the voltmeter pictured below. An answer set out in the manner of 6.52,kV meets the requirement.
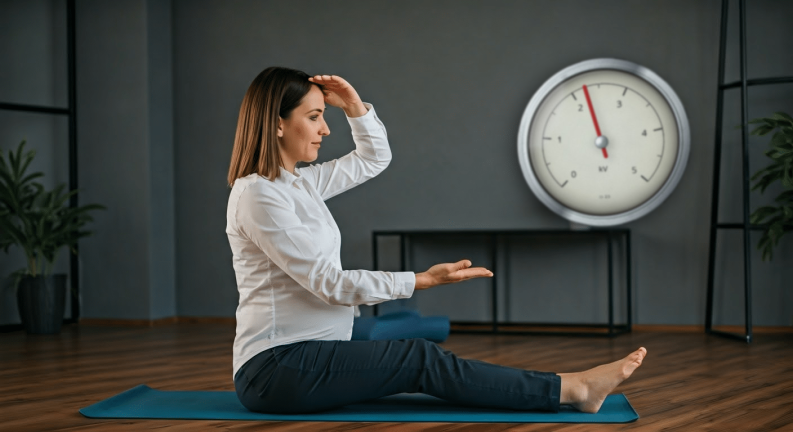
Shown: 2.25,kV
